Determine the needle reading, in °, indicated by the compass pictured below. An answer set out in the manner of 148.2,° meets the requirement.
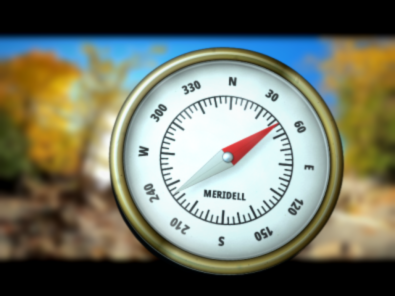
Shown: 50,°
